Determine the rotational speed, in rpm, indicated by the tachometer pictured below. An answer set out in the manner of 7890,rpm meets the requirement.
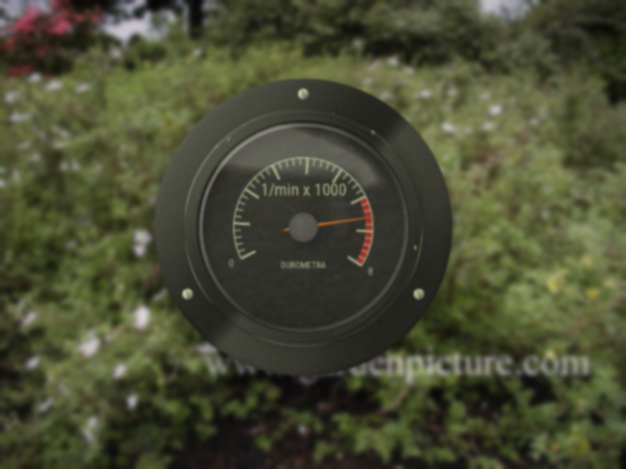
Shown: 6600,rpm
